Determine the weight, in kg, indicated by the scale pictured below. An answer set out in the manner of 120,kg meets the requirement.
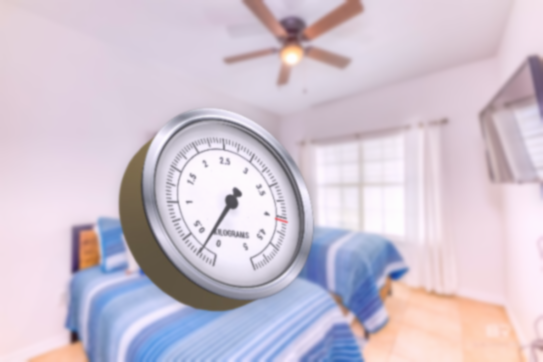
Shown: 0.25,kg
